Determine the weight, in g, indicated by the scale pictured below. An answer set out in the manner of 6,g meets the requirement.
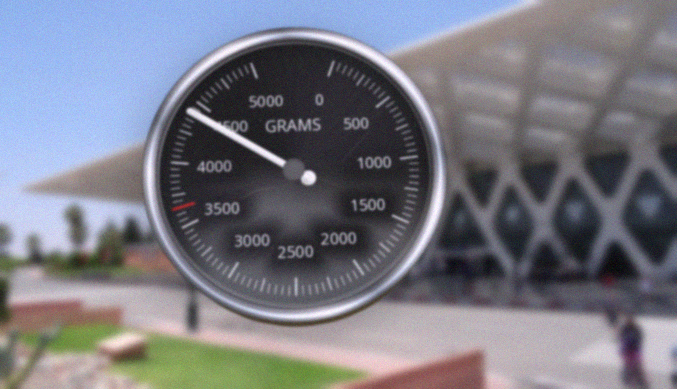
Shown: 4400,g
